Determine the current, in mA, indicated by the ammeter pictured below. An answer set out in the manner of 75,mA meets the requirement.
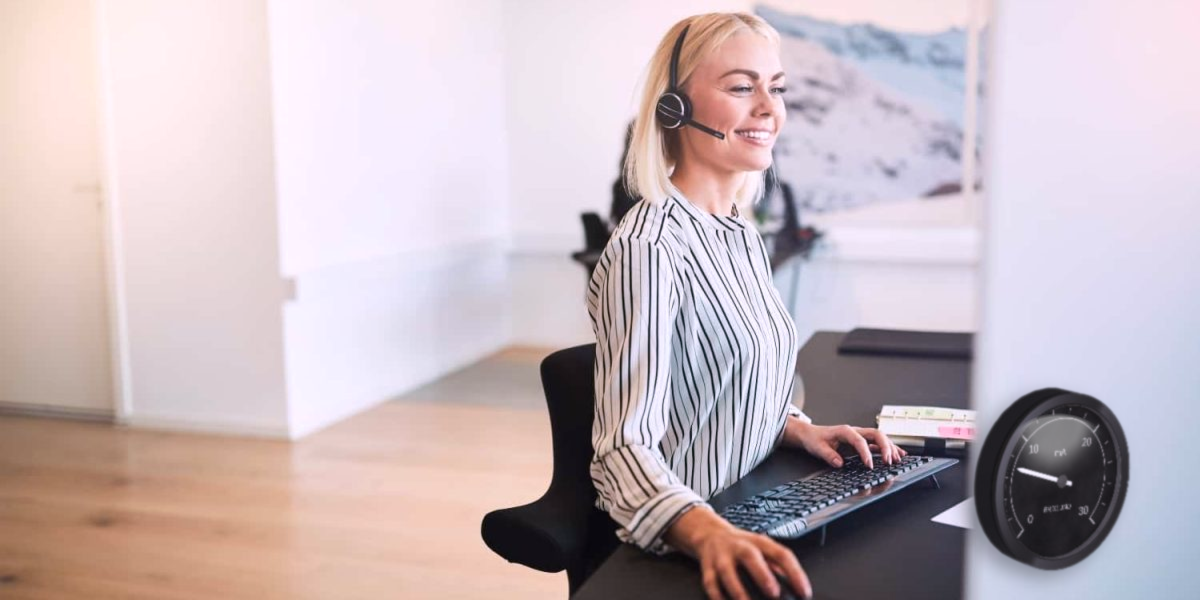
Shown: 7,mA
